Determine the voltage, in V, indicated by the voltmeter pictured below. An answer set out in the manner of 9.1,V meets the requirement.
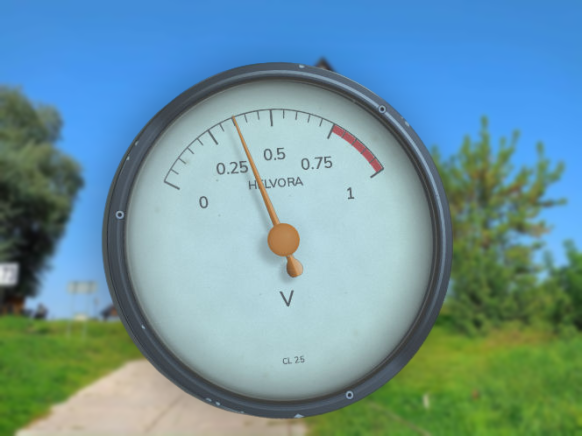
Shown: 0.35,V
